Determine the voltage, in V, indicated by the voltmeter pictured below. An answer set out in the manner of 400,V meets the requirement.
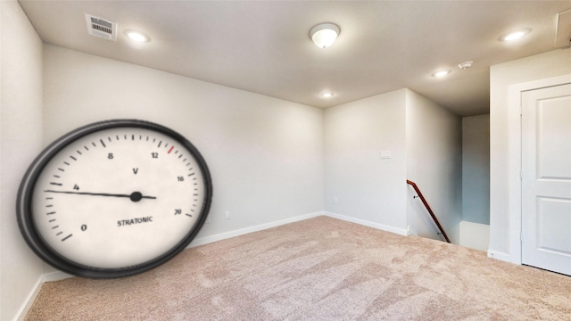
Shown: 3.5,V
